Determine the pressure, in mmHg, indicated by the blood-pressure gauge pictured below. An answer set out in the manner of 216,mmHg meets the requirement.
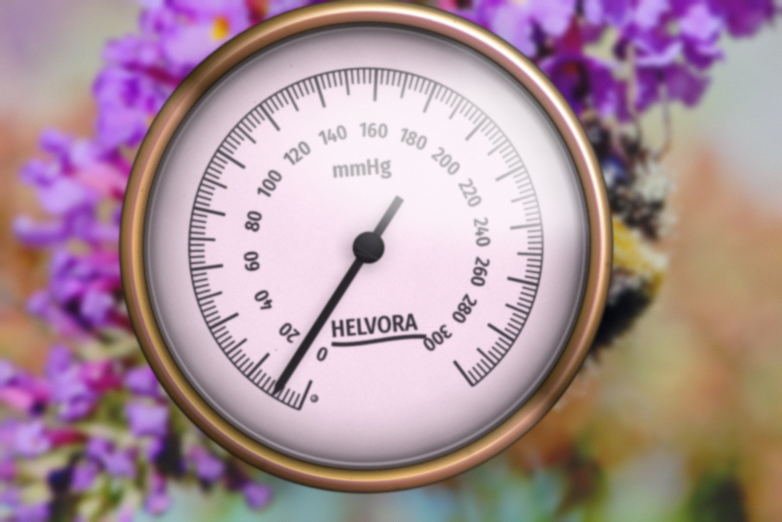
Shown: 10,mmHg
